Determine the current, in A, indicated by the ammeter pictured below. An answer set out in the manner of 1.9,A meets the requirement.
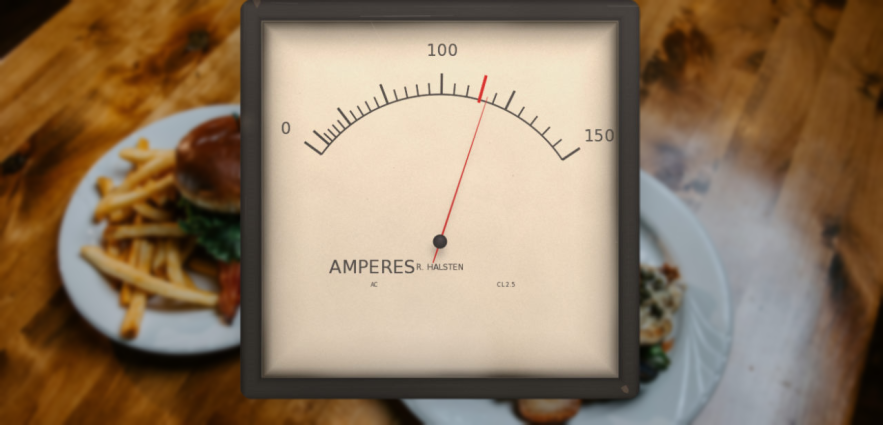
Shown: 117.5,A
